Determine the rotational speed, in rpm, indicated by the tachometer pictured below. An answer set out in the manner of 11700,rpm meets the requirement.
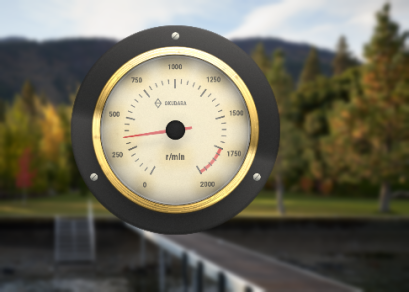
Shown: 350,rpm
